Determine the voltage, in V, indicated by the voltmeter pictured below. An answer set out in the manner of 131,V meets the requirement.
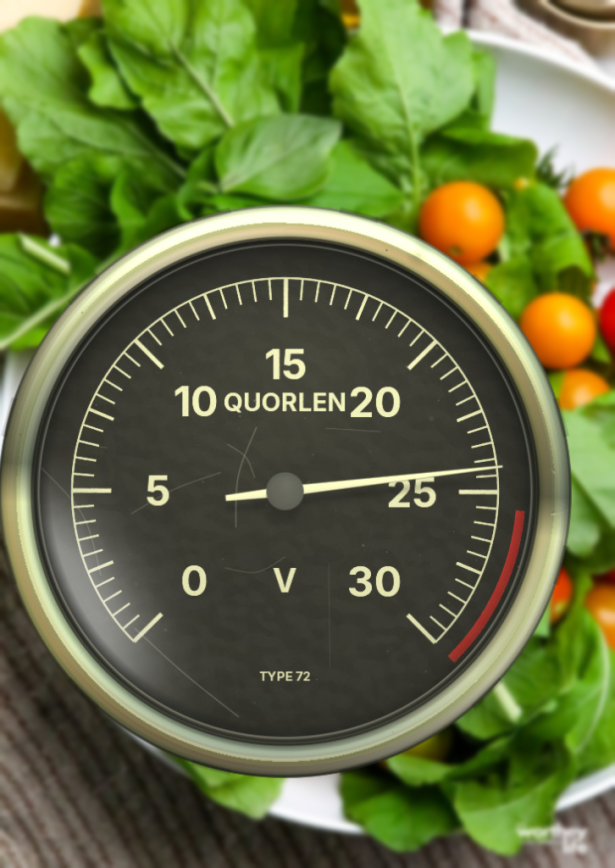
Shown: 24.25,V
